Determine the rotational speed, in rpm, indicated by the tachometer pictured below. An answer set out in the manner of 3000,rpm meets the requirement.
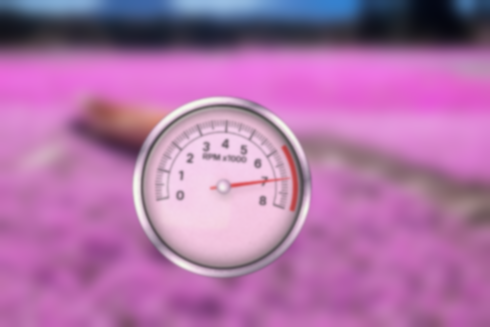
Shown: 7000,rpm
